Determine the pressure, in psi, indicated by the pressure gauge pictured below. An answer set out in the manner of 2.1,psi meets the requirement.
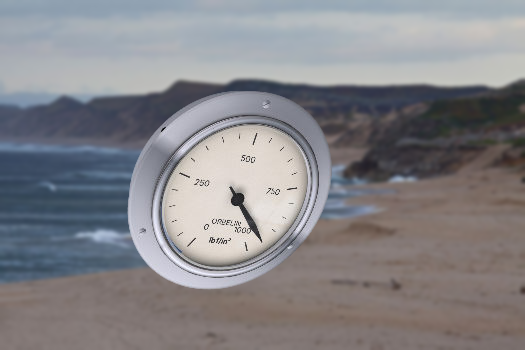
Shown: 950,psi
